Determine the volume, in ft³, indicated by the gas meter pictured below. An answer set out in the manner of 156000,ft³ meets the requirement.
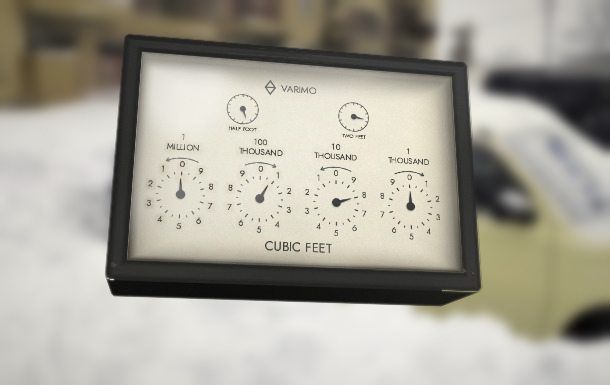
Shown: 8000,ft³
